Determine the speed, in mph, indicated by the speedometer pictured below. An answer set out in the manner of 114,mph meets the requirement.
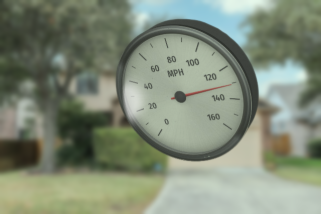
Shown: 130,mph
